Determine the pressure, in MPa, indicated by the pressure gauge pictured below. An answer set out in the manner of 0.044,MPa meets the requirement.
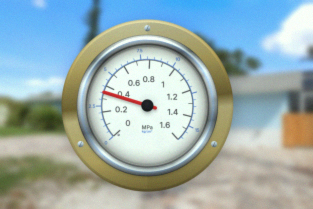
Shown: 0.35,MPa
